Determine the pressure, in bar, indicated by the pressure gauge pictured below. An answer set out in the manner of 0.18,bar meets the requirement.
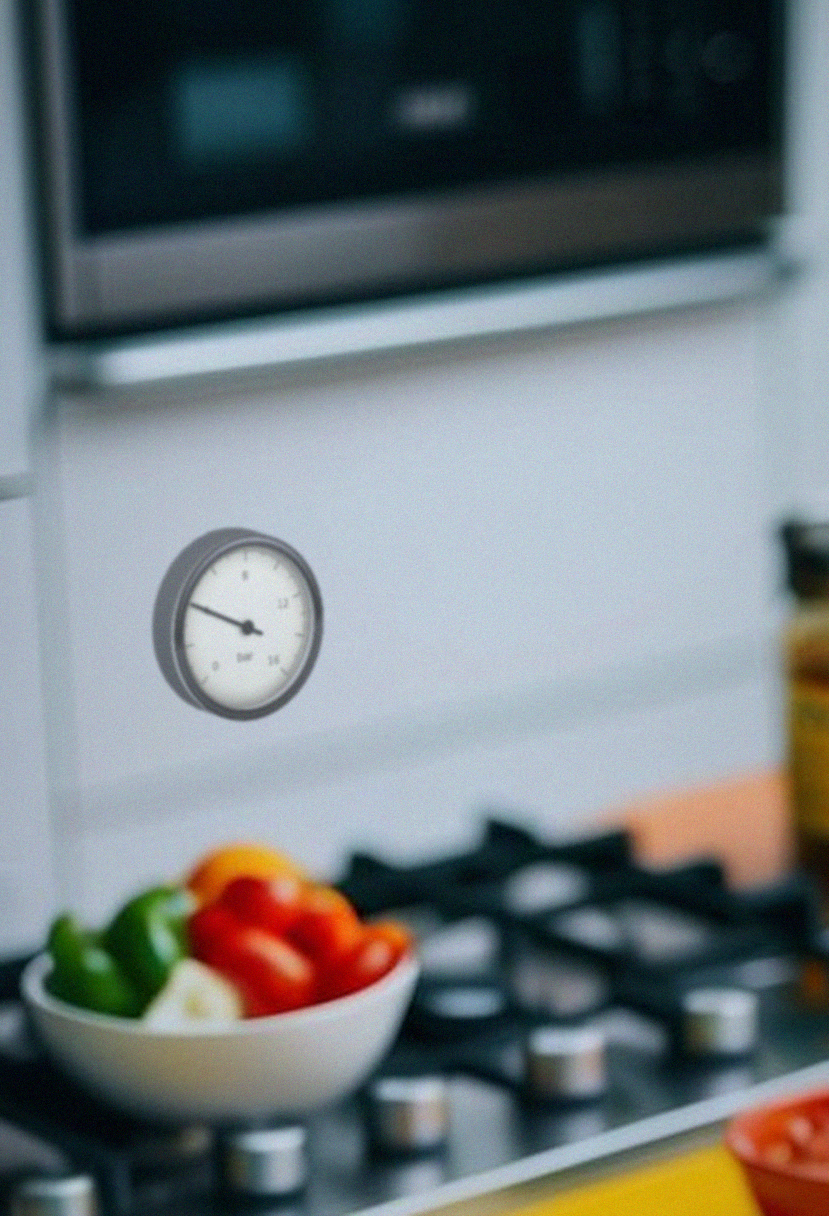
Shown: 4,bar
